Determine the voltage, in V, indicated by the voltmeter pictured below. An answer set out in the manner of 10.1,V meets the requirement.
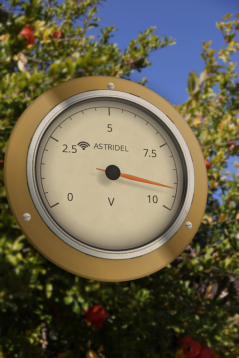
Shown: 9.25,V
